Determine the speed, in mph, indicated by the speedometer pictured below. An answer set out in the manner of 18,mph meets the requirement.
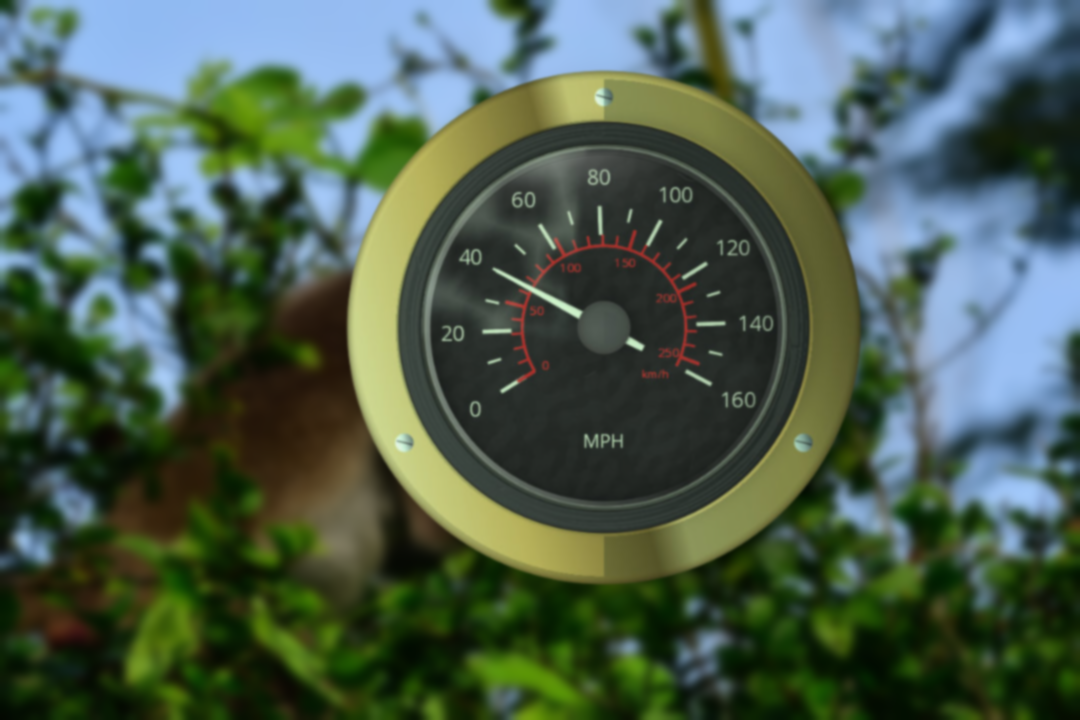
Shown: 40,mph
